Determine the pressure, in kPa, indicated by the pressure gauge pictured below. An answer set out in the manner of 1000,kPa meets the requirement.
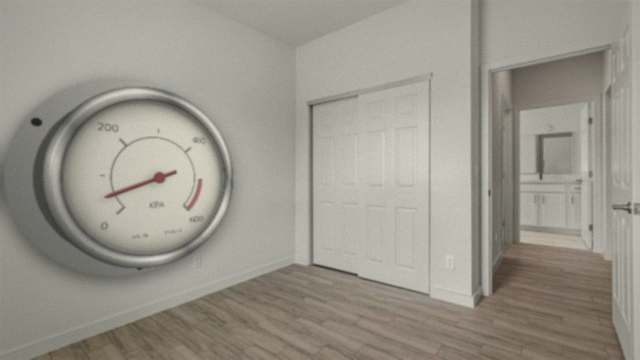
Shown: 50,kPa
